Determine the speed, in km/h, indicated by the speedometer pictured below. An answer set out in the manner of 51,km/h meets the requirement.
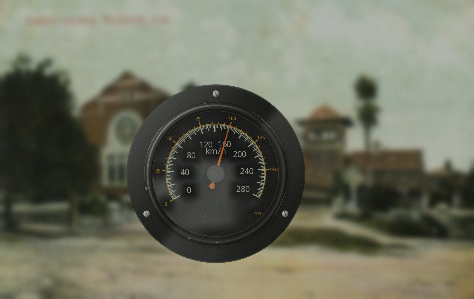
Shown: 160,km/h
